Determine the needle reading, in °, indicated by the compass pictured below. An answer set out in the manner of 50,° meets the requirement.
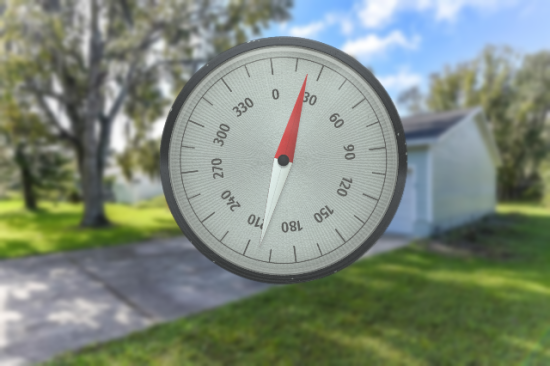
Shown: 22.5,°
